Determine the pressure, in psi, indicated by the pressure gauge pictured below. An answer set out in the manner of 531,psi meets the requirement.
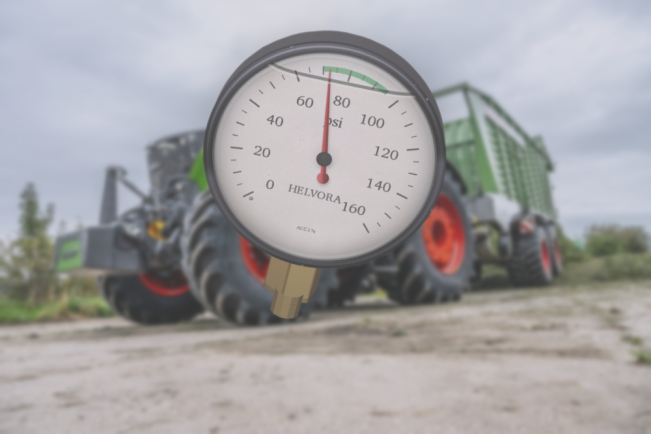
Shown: 72.5,psi
